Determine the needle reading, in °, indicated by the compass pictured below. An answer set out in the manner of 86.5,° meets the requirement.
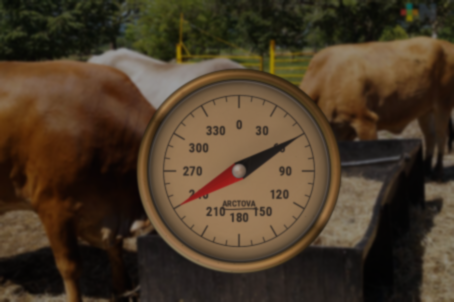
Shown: 240,°
